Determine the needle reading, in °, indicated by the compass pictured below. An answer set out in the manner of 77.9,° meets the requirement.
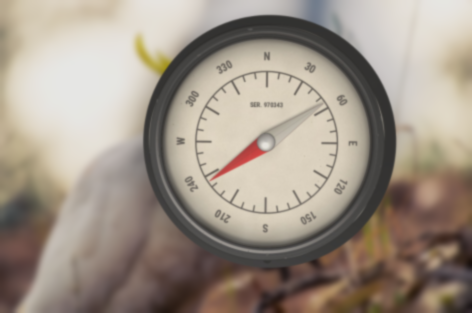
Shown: 235,°
